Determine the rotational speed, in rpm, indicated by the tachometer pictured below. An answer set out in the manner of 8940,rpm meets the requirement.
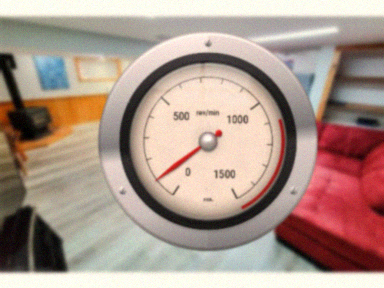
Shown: 100,rpm
